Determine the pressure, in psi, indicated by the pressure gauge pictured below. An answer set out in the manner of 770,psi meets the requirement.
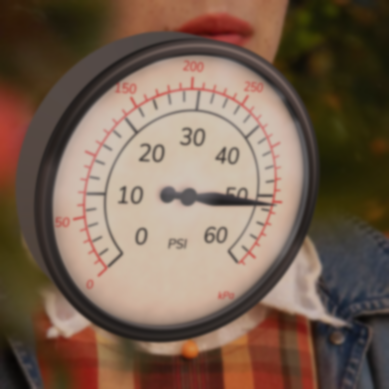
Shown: 51,psi
